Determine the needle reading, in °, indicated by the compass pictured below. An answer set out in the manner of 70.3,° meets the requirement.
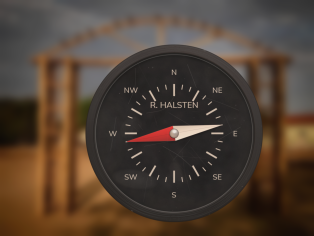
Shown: 260,°
